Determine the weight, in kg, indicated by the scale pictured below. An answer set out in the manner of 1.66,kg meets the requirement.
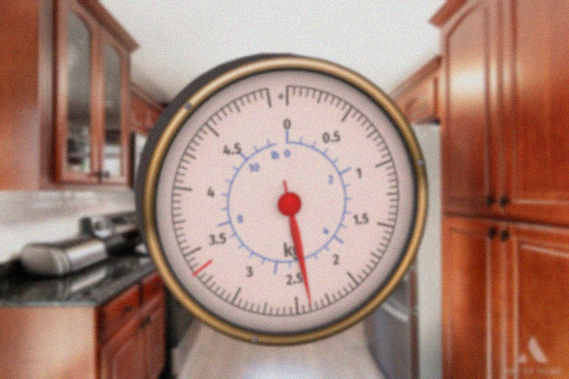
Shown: 2.4,kg
